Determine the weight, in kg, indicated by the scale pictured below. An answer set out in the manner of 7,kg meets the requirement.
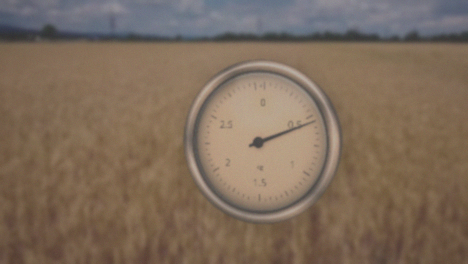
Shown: 0.55,kg
